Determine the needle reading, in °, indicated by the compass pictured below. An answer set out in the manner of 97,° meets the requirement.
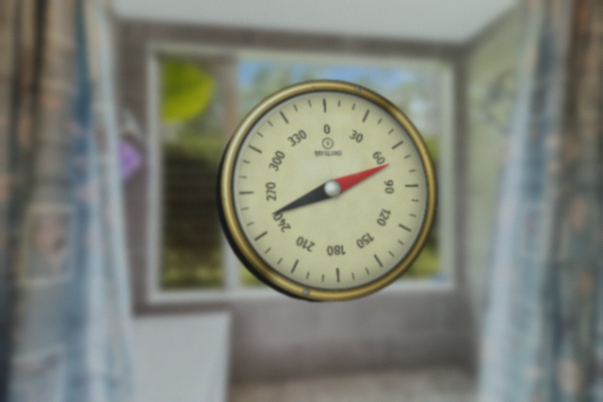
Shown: 70,°
